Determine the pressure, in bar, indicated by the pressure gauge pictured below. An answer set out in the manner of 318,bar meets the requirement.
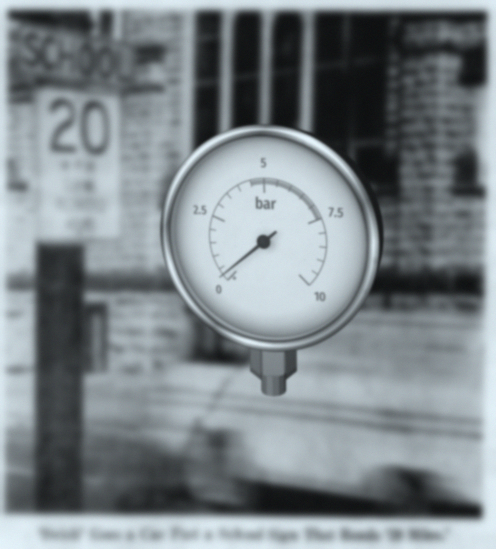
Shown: 0.25,bar
